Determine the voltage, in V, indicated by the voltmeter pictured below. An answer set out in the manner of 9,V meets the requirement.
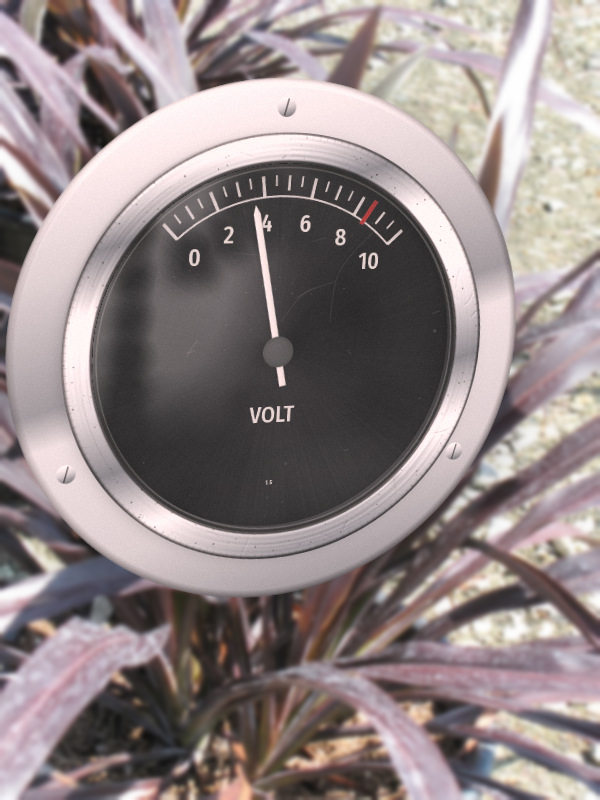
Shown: 3.5,V
